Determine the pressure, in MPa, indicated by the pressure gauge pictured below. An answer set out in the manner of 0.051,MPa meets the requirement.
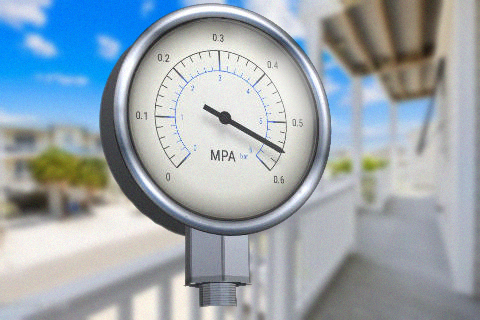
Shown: 0.56,MPa
